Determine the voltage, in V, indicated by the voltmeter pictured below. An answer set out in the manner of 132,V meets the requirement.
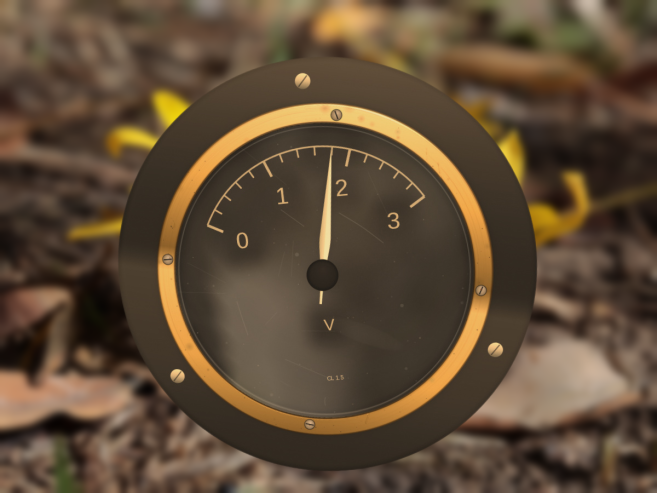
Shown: 1.8,V
